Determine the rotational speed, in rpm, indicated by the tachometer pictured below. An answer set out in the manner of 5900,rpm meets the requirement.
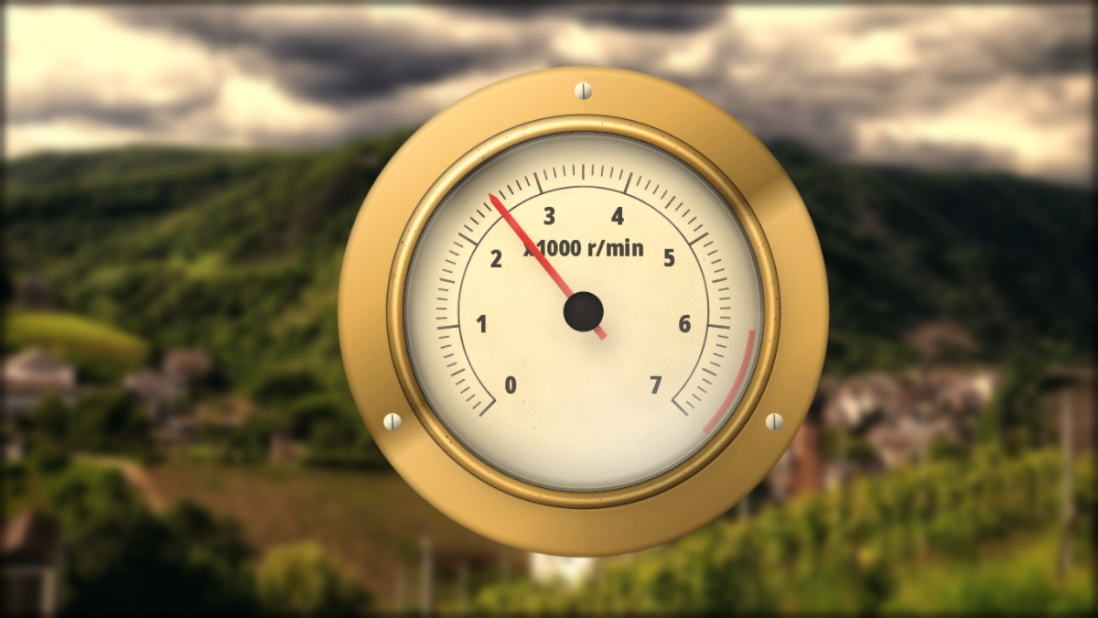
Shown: 2500,rpm
